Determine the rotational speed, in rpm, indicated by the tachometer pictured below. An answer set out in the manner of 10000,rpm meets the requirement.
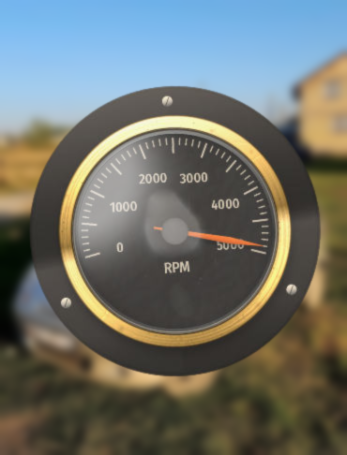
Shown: 4900,rpm
